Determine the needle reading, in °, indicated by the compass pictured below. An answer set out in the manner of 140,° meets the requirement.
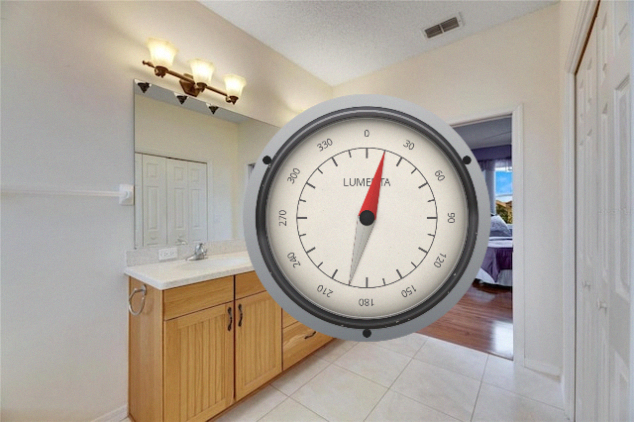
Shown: 15,°
